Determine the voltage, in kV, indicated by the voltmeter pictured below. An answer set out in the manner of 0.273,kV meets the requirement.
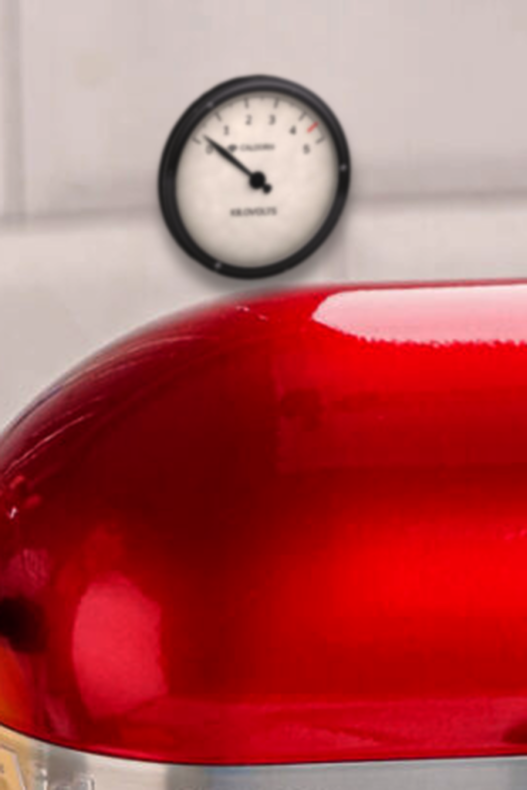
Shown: 0.25,kV
